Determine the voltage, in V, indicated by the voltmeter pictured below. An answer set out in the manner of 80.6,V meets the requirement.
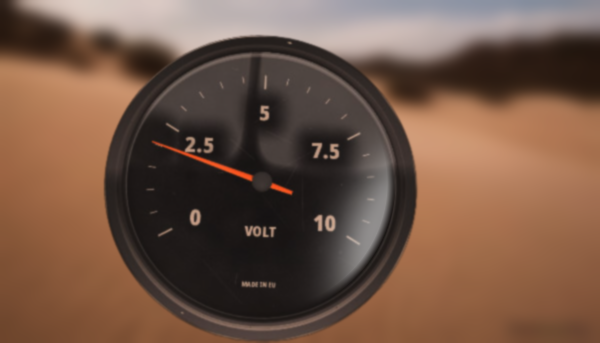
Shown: 2,V
